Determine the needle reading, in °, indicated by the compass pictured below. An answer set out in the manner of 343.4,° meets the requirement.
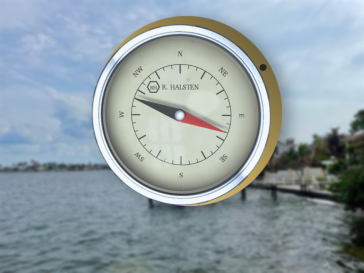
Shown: 110,°
